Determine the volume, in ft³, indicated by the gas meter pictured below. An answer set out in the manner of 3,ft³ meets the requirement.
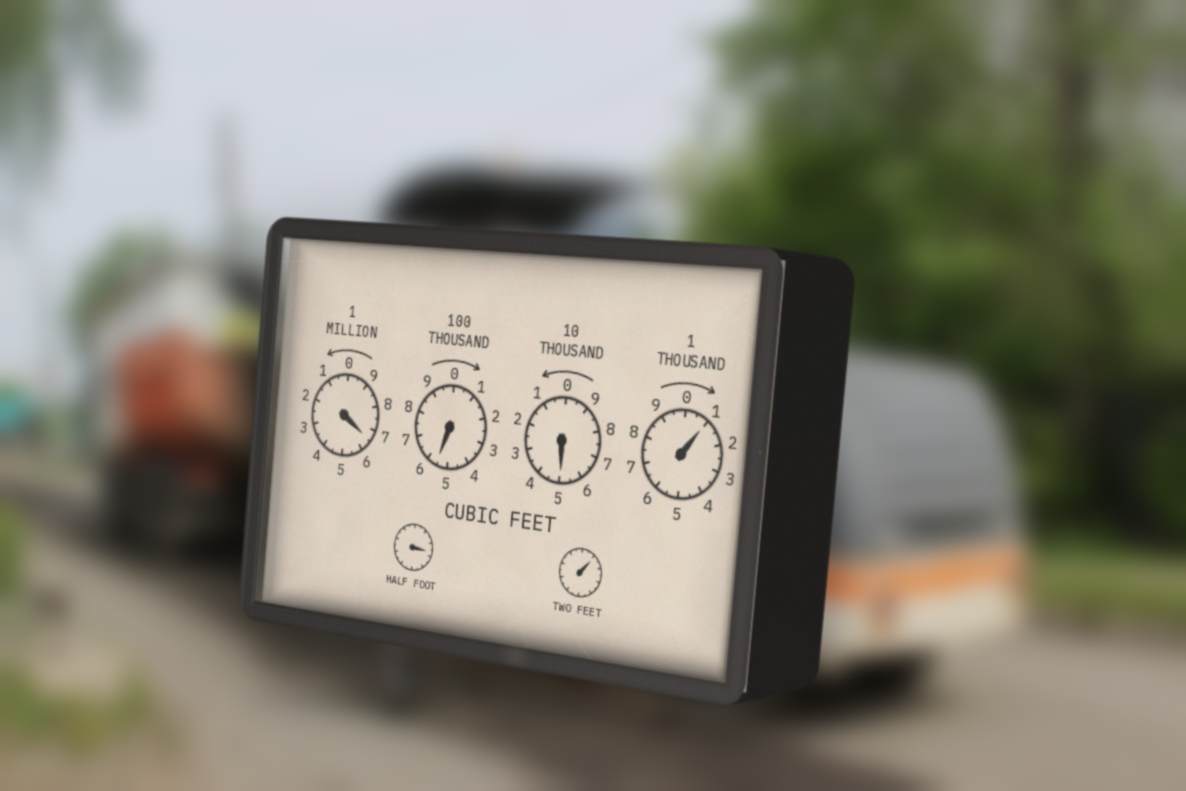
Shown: 655100,ft³
